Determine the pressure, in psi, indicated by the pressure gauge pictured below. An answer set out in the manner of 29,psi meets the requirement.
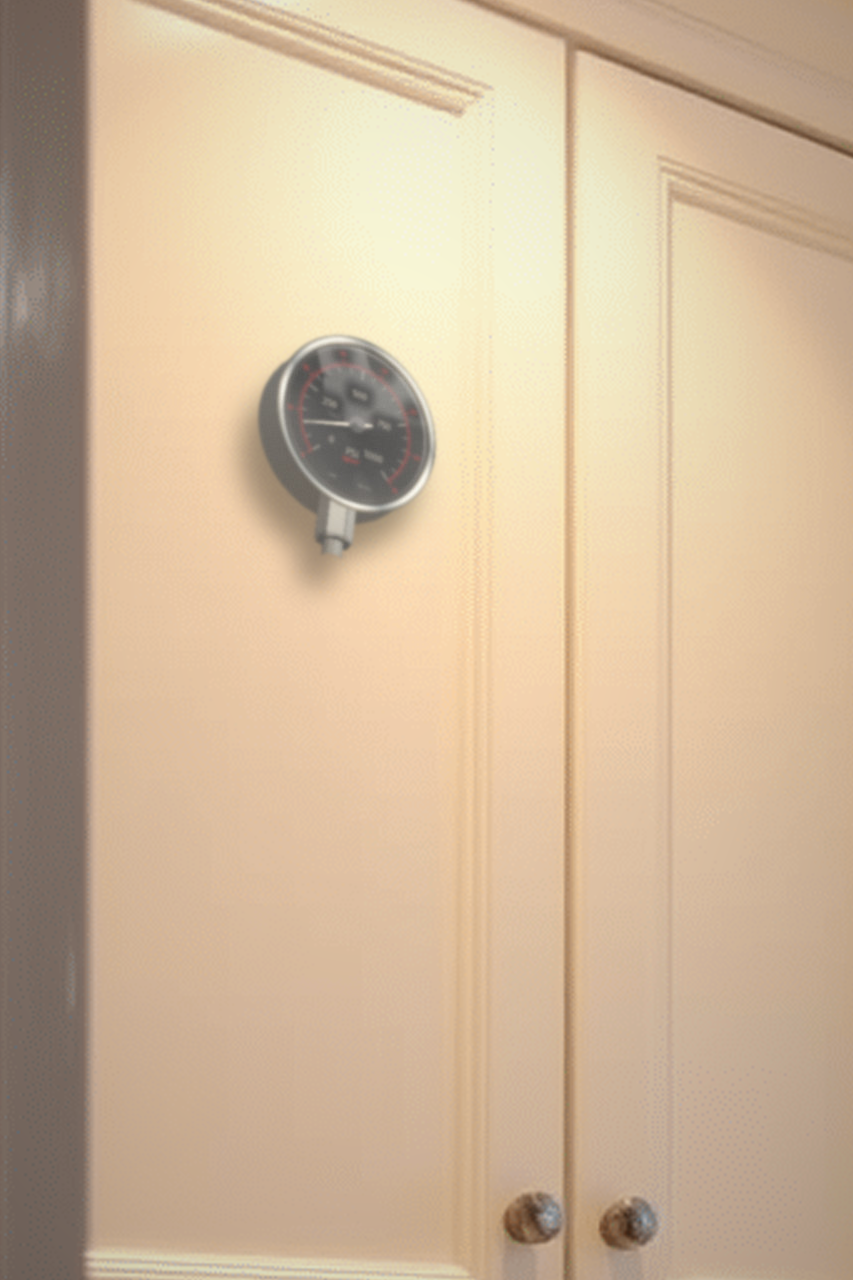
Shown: 100,psi
